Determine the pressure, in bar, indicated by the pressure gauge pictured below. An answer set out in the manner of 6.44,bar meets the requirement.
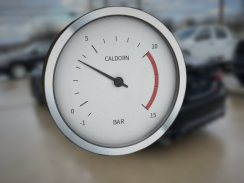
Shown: 3.5,bar
